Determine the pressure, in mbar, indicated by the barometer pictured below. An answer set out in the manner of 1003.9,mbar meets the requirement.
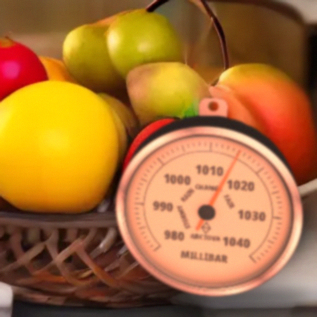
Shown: 1015,mbar
